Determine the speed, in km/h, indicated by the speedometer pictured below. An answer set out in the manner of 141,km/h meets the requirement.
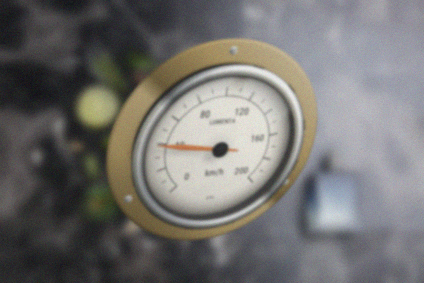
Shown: 40,km/h
